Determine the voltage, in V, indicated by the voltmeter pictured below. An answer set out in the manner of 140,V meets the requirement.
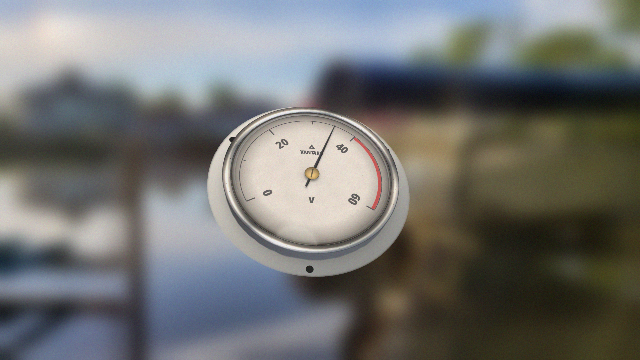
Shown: 35,V
